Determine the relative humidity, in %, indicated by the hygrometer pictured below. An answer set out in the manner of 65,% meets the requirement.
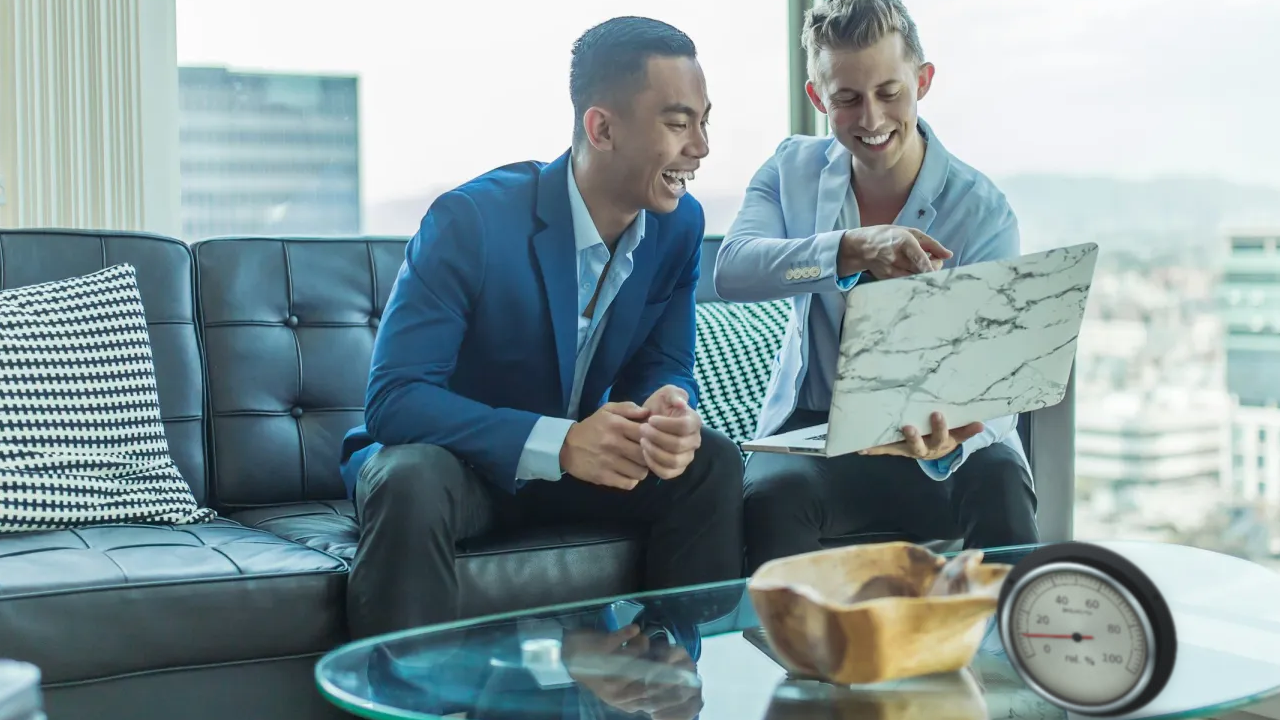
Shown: 10,%
